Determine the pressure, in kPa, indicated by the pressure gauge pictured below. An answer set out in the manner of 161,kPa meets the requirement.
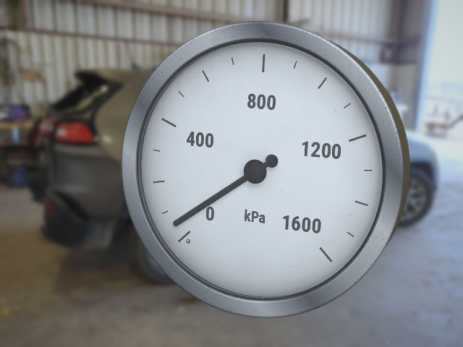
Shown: 50,kPa
